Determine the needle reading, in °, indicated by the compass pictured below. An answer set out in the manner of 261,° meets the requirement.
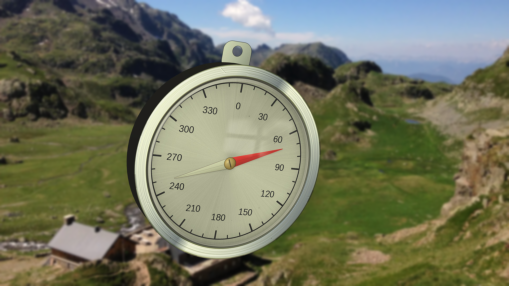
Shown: 70,°
